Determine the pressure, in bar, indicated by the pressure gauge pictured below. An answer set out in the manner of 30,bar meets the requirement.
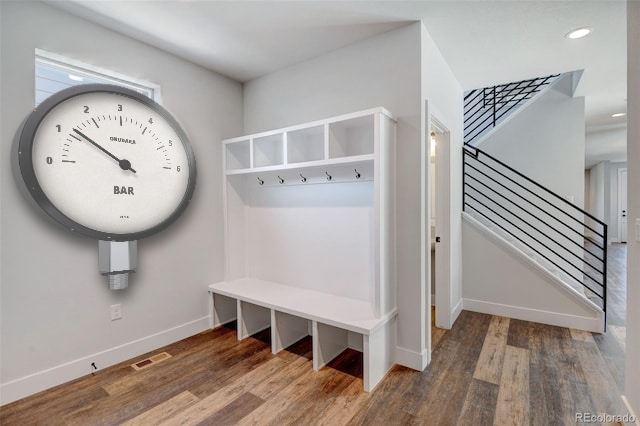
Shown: 1.2,bar
